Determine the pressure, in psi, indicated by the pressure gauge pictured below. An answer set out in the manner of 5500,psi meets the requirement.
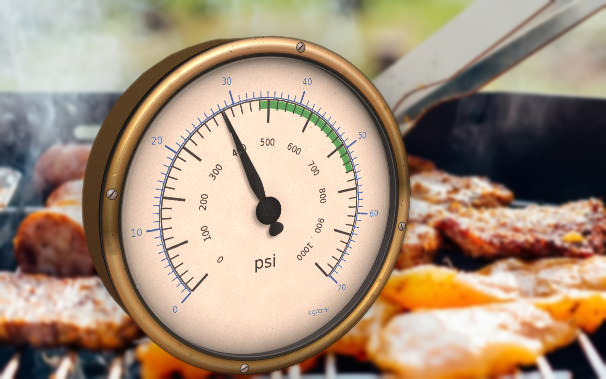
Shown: 400,psi
